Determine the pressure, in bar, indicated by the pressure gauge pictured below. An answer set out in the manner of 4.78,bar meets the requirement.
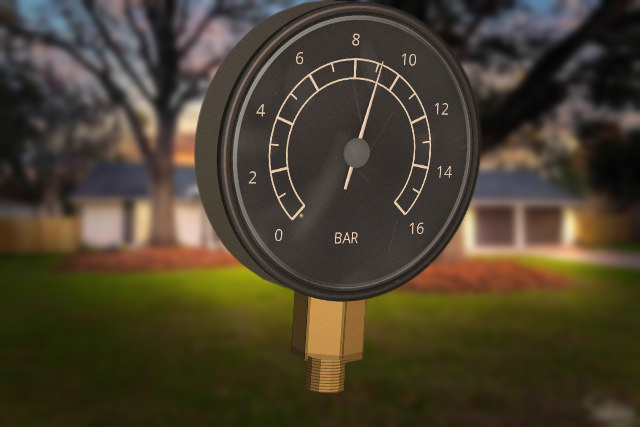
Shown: 9,bar
